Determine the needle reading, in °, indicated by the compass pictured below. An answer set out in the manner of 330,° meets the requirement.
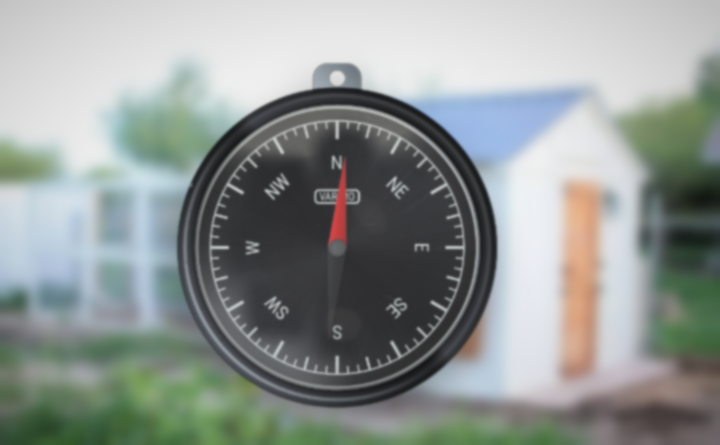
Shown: 5,°
